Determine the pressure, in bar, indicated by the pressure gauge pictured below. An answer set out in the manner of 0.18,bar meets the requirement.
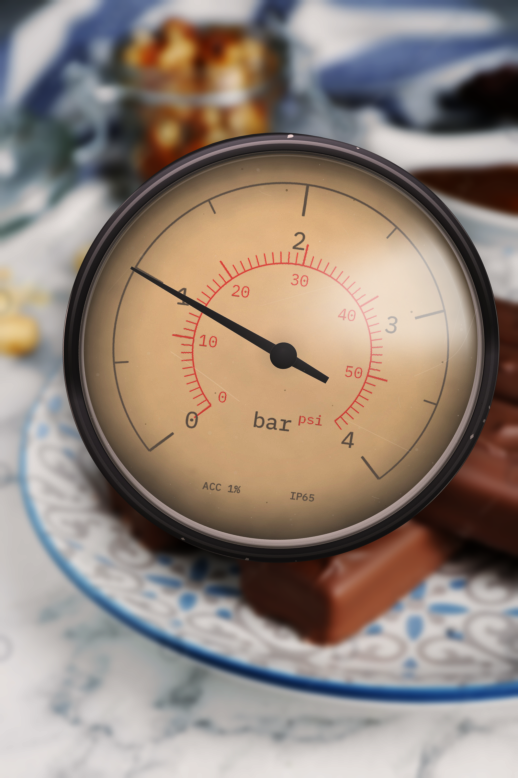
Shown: 1,bar
